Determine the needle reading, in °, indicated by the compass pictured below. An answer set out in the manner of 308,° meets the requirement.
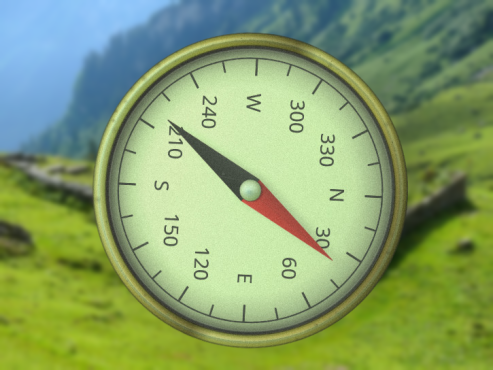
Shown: 37.5,°
